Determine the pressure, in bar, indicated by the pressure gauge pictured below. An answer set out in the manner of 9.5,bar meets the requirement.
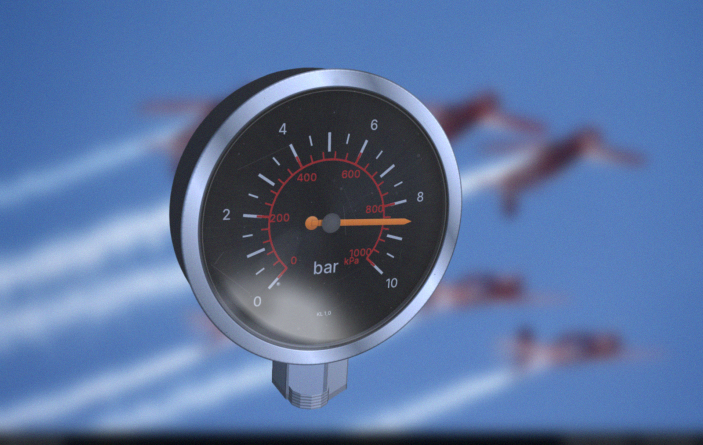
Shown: 8.5,bar
